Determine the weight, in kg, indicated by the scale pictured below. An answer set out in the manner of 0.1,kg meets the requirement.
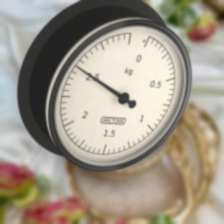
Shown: 2.5,kg
